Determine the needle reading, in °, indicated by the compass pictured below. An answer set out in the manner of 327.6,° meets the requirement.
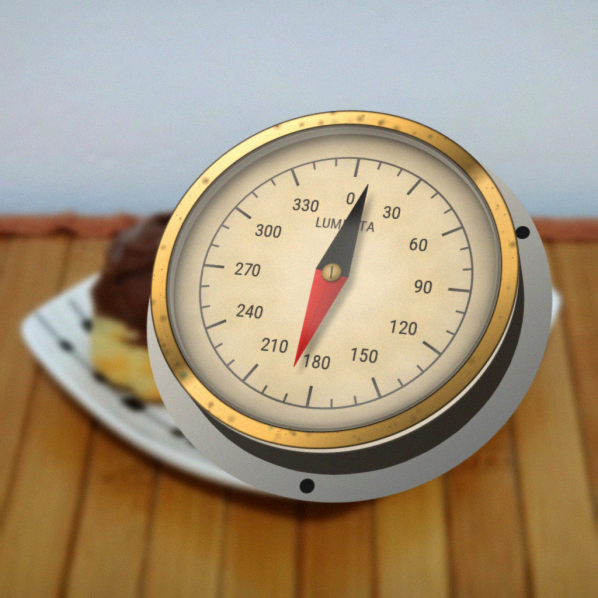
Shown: 190,°
